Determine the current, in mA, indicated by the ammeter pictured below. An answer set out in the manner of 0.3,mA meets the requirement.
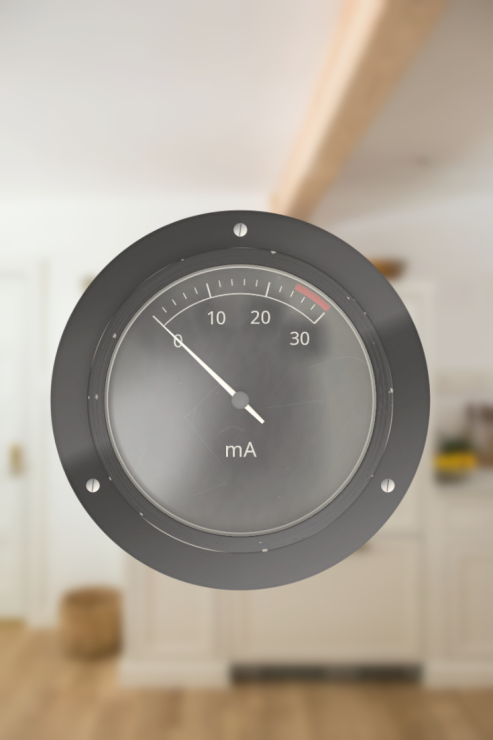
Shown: 0,mA
